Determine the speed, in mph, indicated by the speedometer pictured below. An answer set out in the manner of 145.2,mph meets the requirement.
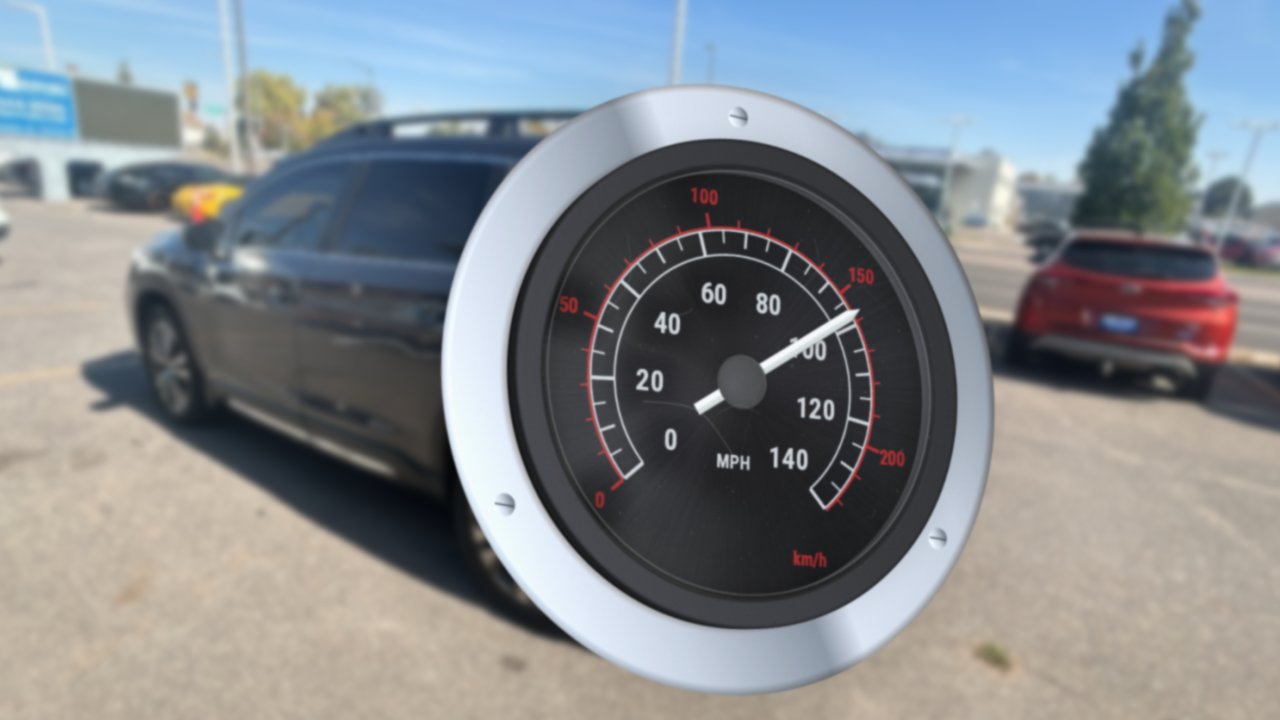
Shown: 97.5,mph
